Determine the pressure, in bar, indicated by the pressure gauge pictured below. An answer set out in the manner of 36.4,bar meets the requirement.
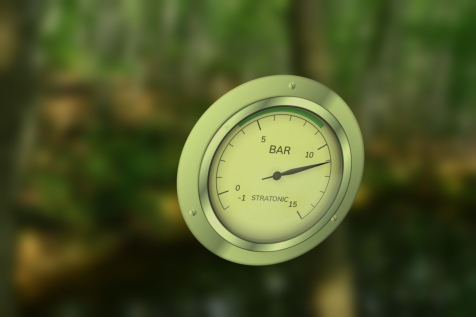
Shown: 11,bar
